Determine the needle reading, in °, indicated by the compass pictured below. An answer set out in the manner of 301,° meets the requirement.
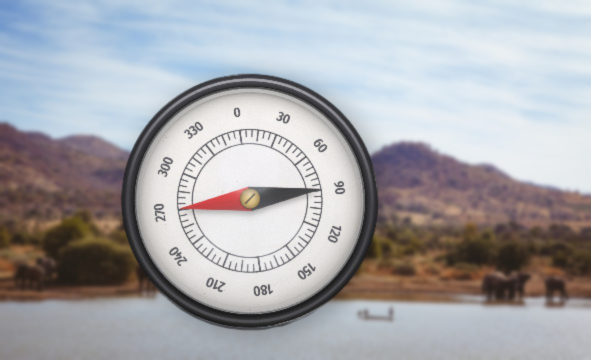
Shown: 270,°
